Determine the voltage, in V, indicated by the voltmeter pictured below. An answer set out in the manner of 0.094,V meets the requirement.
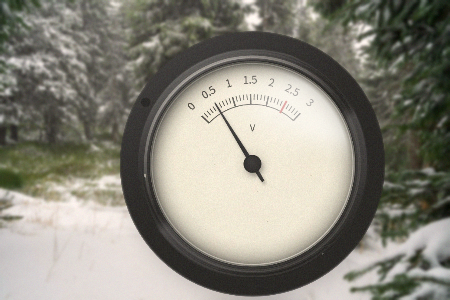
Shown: 0.5,V
